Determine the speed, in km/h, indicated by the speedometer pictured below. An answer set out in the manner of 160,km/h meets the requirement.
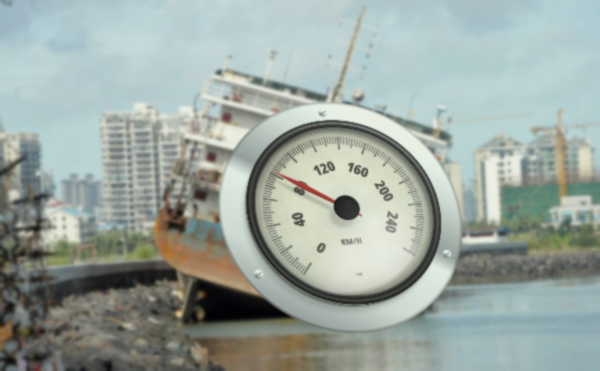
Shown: 80,km/h
